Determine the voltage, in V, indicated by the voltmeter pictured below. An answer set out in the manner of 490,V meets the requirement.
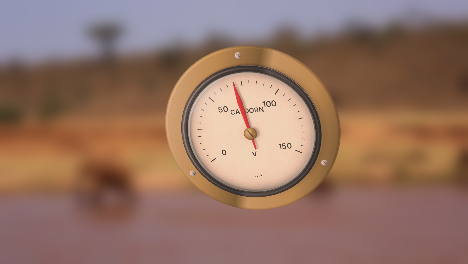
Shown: 70,V
